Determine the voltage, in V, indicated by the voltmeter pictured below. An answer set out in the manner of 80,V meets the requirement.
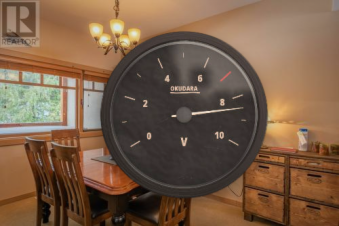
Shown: 8.5,V
